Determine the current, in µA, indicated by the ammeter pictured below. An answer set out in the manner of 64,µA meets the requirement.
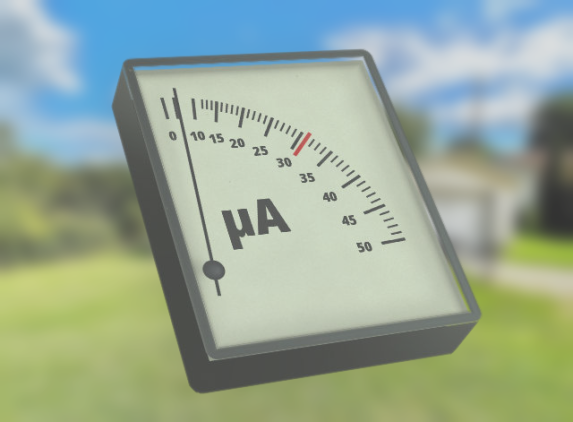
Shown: 5,µA
